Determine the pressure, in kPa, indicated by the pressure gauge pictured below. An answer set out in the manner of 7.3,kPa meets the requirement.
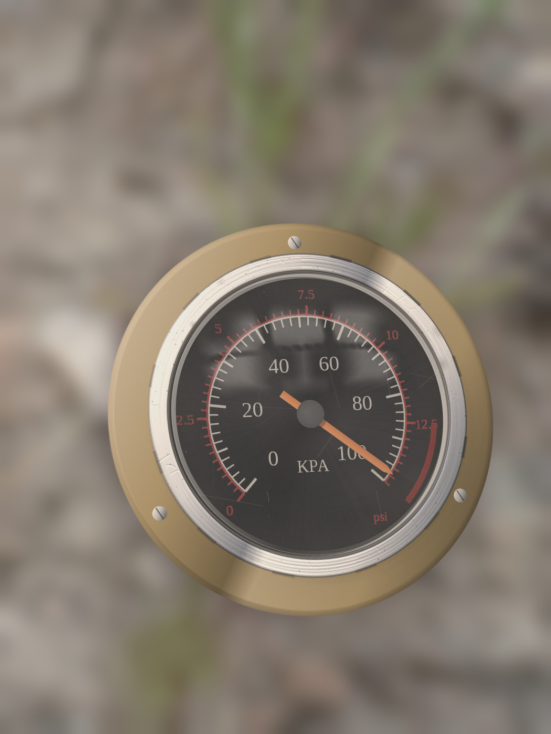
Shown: 98,kPa
